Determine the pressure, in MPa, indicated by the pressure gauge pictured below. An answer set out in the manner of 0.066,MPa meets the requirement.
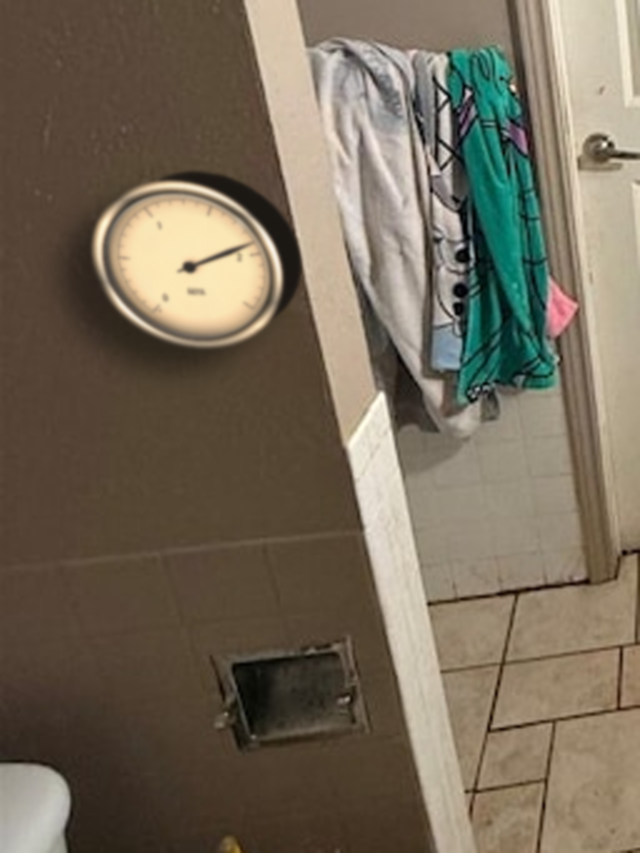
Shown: 1.9,MPa
